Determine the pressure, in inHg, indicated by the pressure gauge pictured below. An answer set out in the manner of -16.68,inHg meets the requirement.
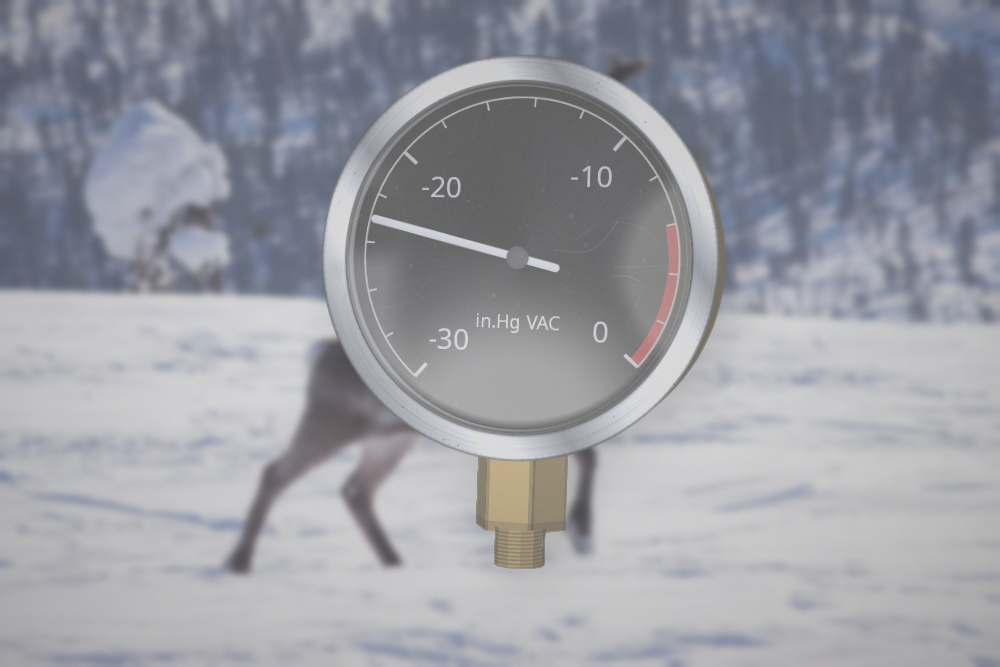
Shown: -23,inHg
